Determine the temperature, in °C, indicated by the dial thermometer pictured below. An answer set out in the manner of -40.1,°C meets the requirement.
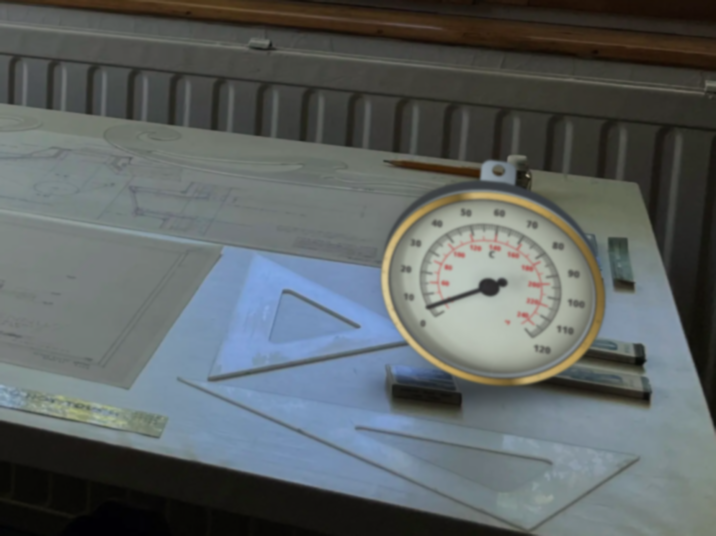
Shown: 5,°C
